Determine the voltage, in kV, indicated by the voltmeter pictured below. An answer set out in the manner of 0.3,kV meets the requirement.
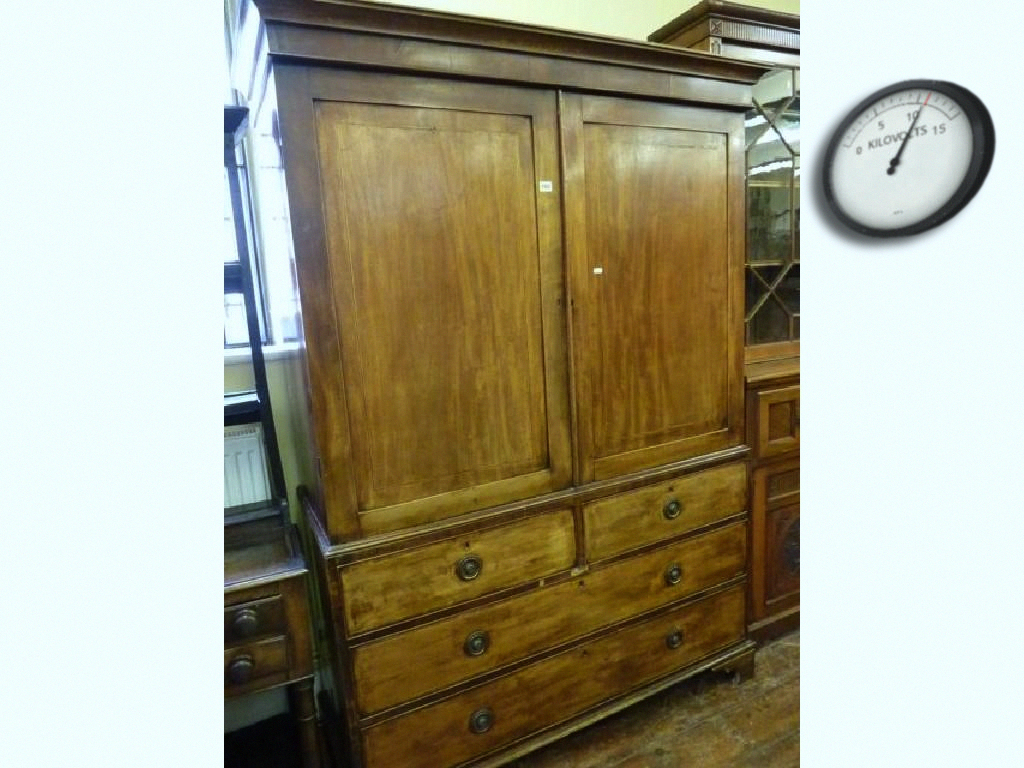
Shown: 11,kV
